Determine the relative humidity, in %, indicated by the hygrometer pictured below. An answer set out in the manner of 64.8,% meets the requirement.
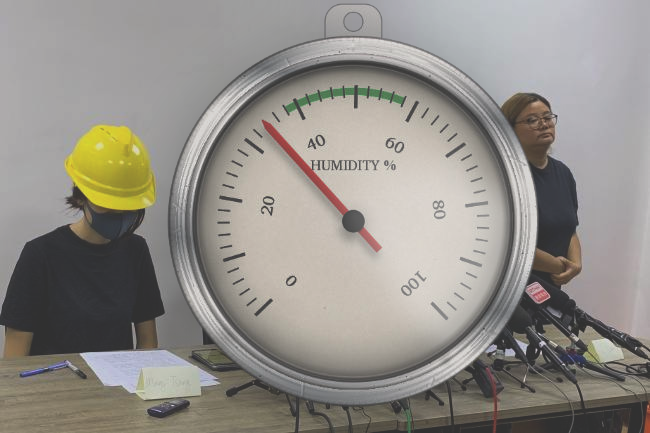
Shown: 34,%
